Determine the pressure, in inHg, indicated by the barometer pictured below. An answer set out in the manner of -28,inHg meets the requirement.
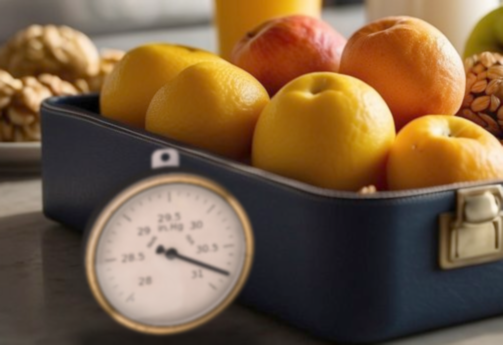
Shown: 30.8,inHg
